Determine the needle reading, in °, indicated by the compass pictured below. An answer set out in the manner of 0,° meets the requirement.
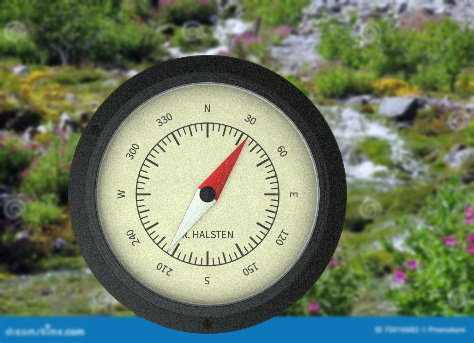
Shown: 35,°
